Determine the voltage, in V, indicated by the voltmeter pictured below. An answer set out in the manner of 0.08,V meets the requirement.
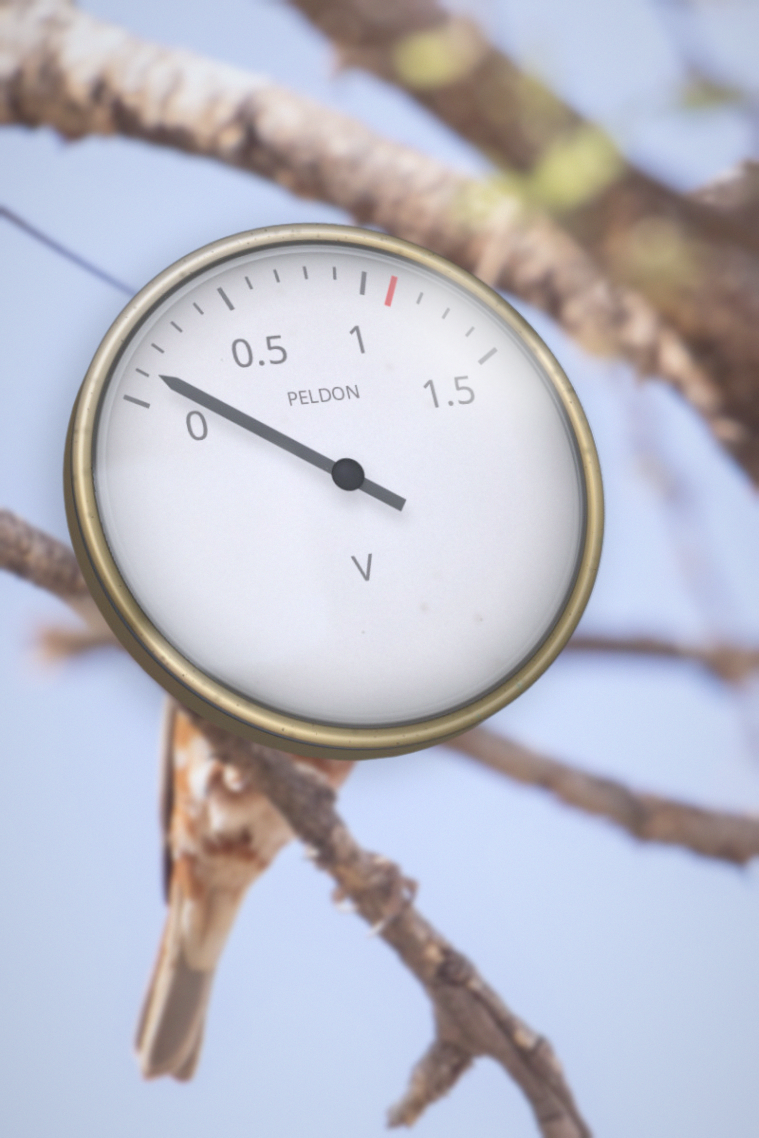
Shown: 0.1,V
